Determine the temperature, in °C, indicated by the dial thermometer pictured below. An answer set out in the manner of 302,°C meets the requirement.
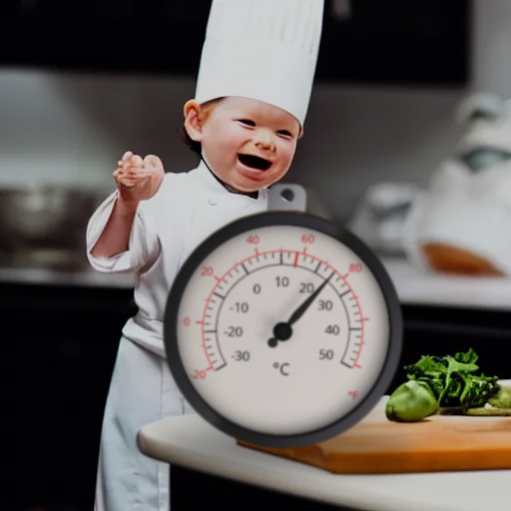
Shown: 24,°C
